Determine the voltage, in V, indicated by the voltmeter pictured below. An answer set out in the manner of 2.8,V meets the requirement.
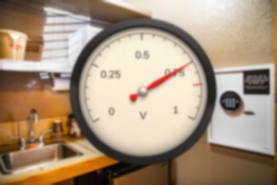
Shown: 0.75,V
